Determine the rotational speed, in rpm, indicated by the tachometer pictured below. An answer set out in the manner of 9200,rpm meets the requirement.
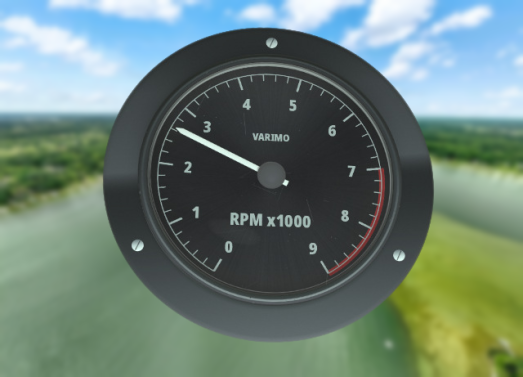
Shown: 2600,rpm
